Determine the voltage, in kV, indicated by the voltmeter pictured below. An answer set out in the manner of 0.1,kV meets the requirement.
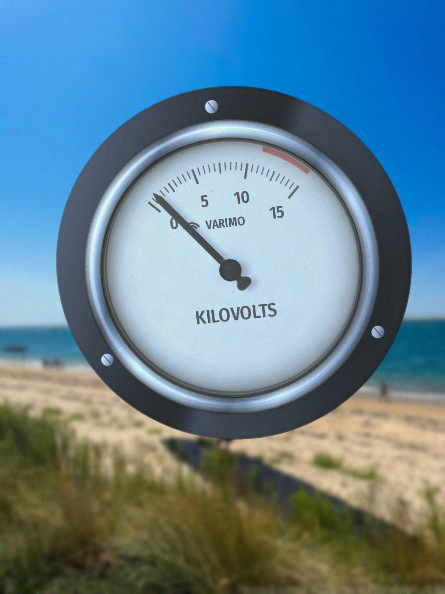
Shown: 1,kV
